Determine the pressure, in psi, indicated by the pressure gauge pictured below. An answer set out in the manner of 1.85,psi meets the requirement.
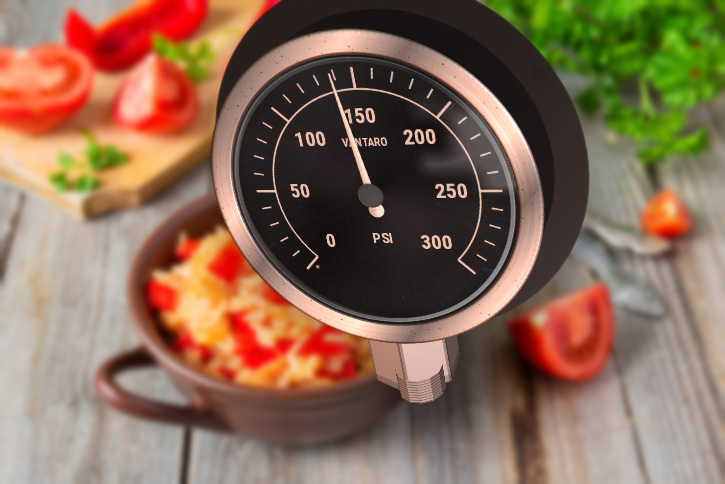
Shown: 140,psi
